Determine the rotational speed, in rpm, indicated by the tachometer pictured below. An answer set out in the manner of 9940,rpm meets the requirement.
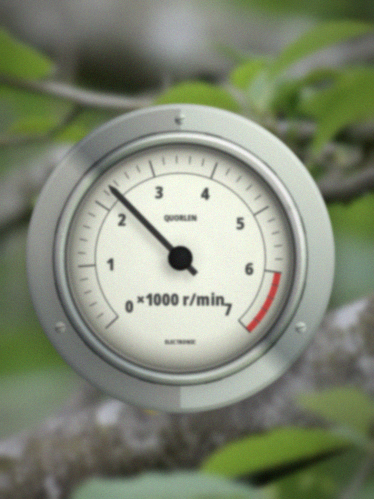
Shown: 2300,rpm
